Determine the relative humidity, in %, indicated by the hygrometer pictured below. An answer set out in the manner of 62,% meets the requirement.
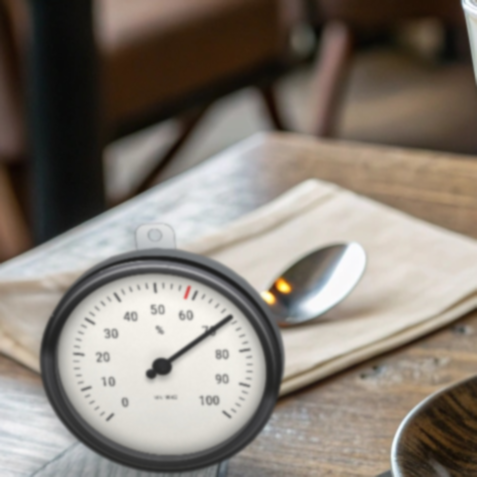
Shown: 70,%
